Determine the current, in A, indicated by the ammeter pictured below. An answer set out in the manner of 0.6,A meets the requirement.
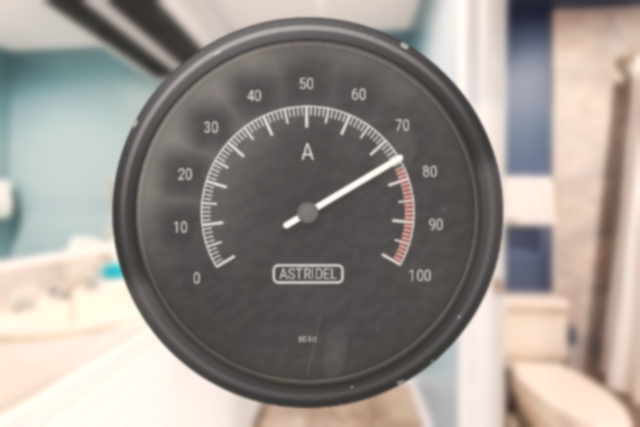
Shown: 75,A
